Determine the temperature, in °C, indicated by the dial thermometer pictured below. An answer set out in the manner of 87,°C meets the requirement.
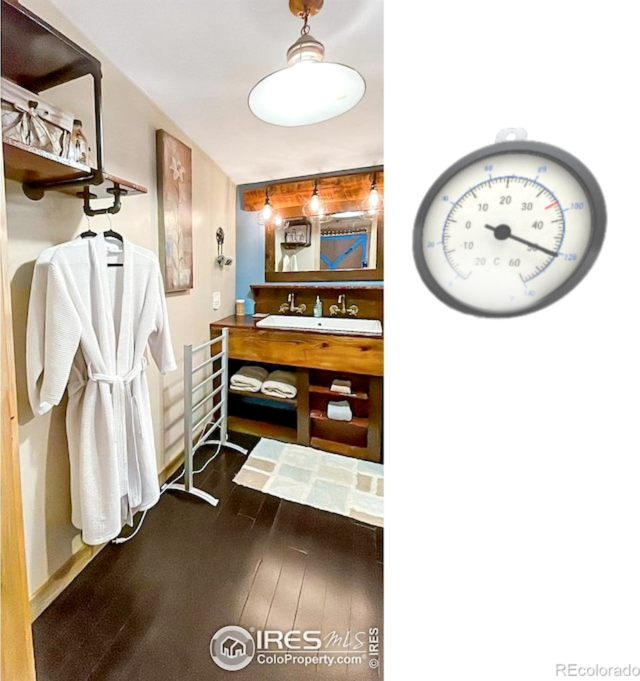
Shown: 50,°C
